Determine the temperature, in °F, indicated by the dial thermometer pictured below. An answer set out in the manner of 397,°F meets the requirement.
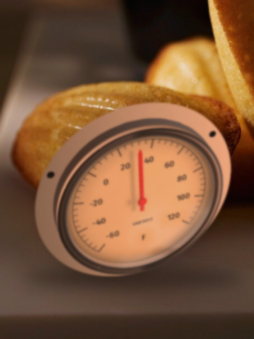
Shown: 32,°F
